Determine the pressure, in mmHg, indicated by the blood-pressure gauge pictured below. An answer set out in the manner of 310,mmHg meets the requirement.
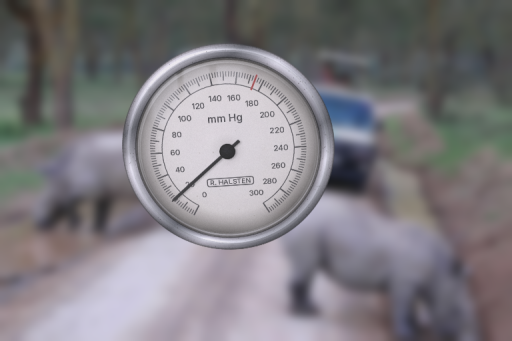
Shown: 20,mmHg
